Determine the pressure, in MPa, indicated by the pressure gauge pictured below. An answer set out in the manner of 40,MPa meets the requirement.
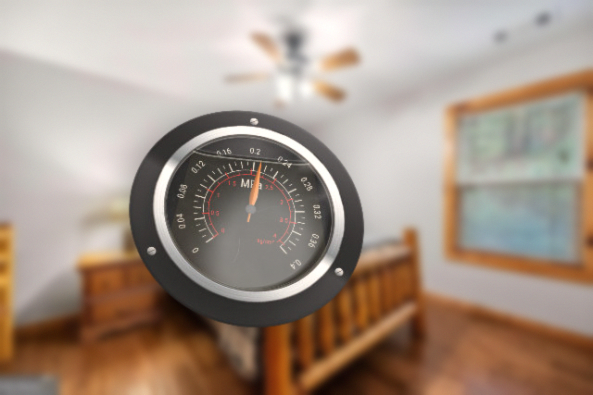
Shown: 0.21,MPa
